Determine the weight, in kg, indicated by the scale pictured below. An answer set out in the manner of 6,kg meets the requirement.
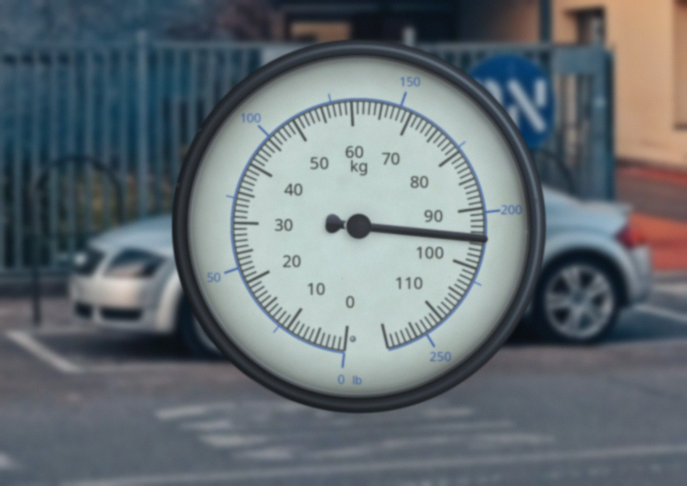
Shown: 95,kg
